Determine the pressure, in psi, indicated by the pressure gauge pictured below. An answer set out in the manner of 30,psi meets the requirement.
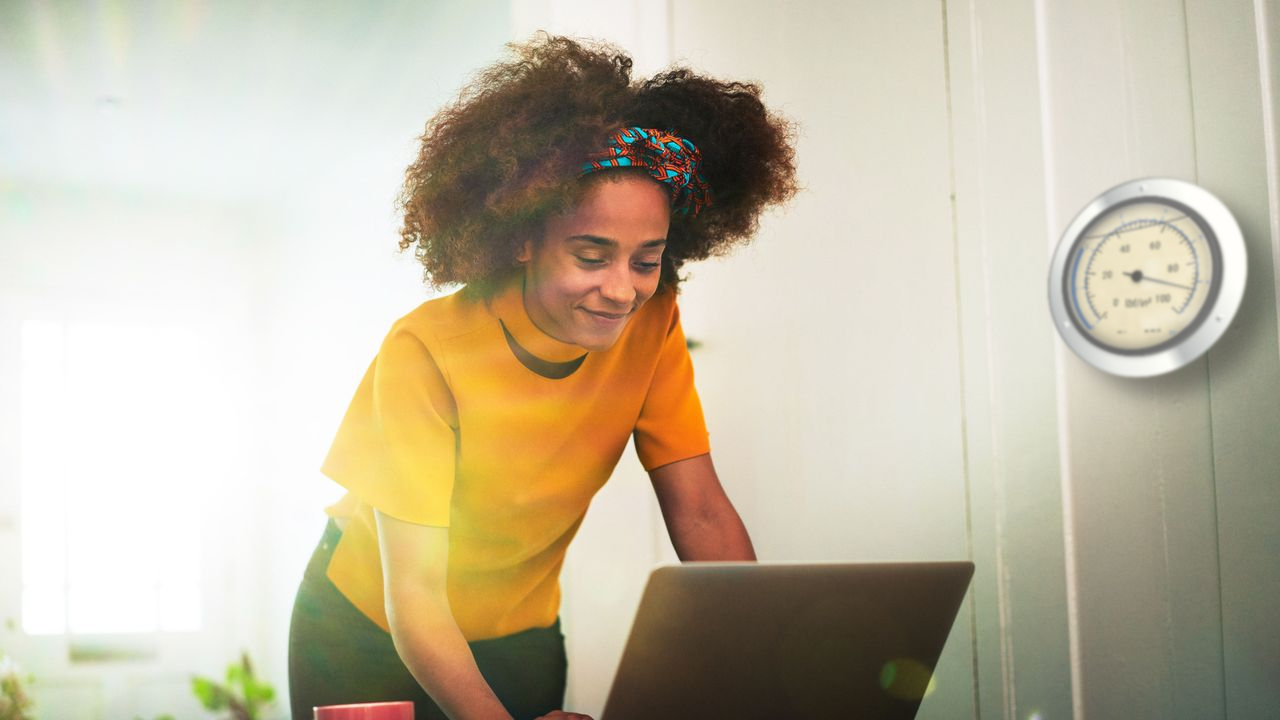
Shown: 90,psi
